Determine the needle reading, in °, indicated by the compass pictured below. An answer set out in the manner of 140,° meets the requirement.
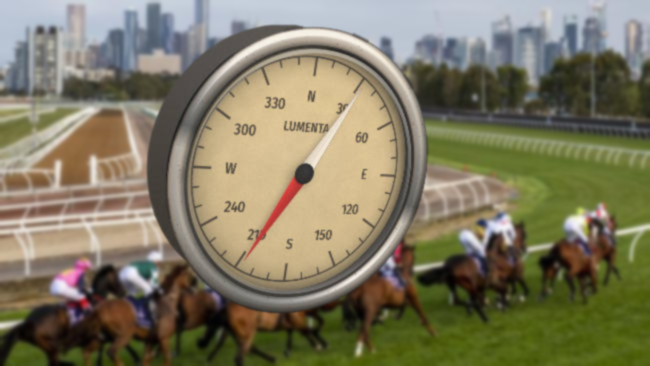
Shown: 210,°
